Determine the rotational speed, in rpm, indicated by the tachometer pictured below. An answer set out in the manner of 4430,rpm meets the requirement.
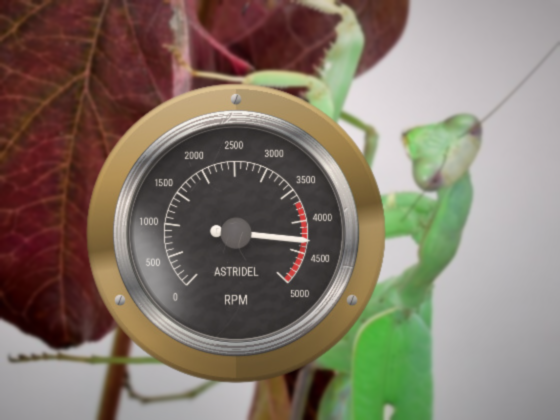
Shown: 4300,rpm
